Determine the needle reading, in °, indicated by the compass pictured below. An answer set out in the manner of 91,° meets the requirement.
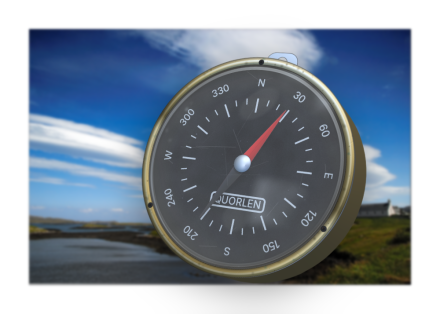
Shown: 30,°
